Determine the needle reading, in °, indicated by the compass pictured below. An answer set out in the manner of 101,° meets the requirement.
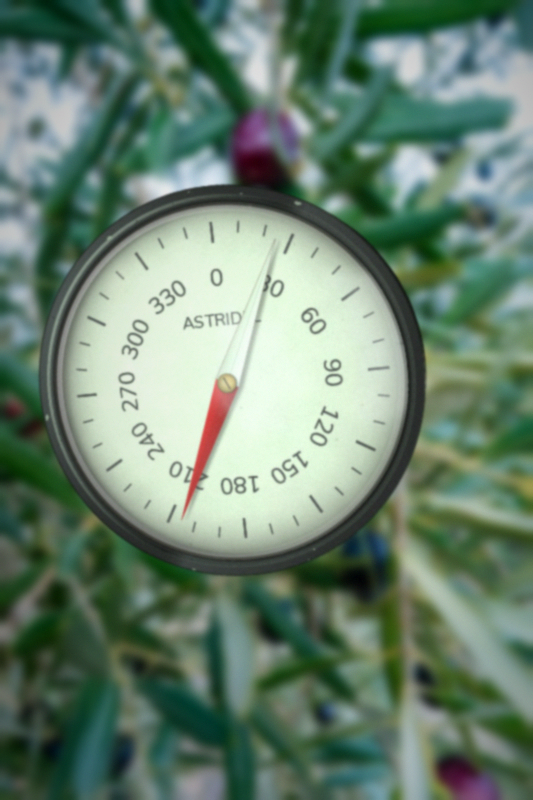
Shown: 205,°
